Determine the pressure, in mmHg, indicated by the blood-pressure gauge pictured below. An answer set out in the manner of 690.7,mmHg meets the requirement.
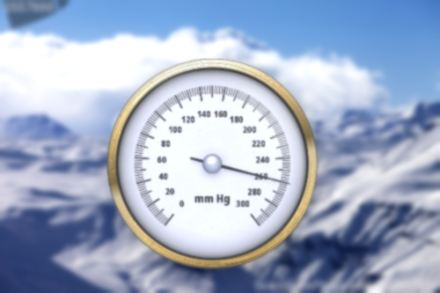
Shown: 260,mmHg
